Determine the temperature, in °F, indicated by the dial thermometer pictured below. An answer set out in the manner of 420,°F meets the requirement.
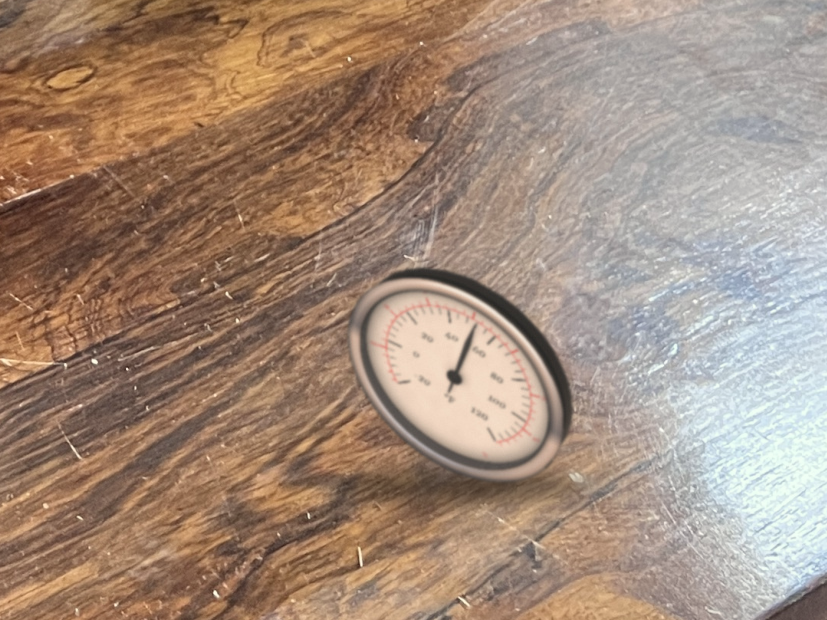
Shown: 52,°F
